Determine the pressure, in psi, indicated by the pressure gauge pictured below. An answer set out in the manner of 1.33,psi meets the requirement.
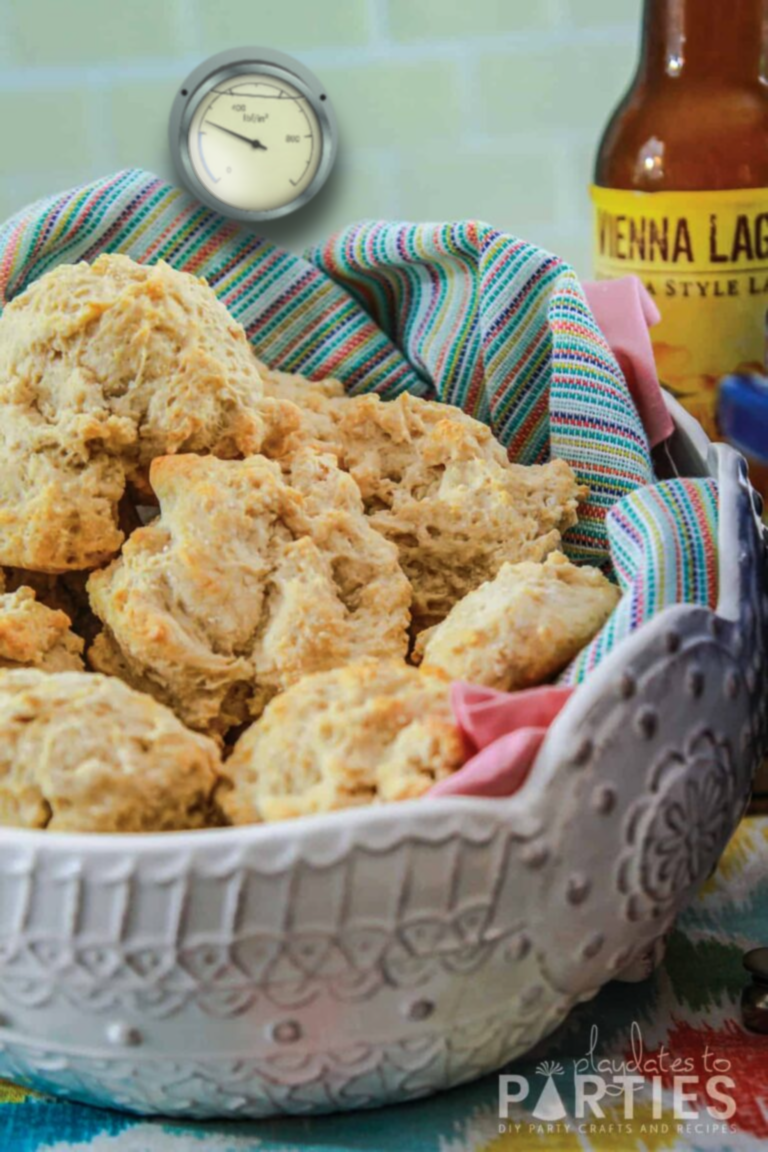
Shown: 250,psi
